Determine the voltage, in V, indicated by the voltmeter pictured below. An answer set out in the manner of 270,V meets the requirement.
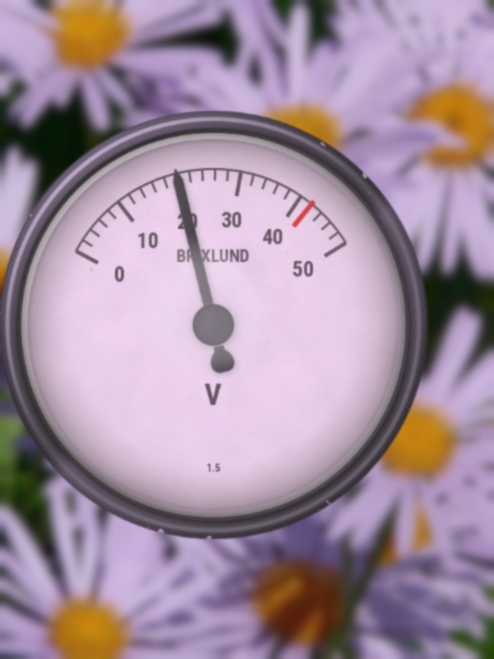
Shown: 20,V
